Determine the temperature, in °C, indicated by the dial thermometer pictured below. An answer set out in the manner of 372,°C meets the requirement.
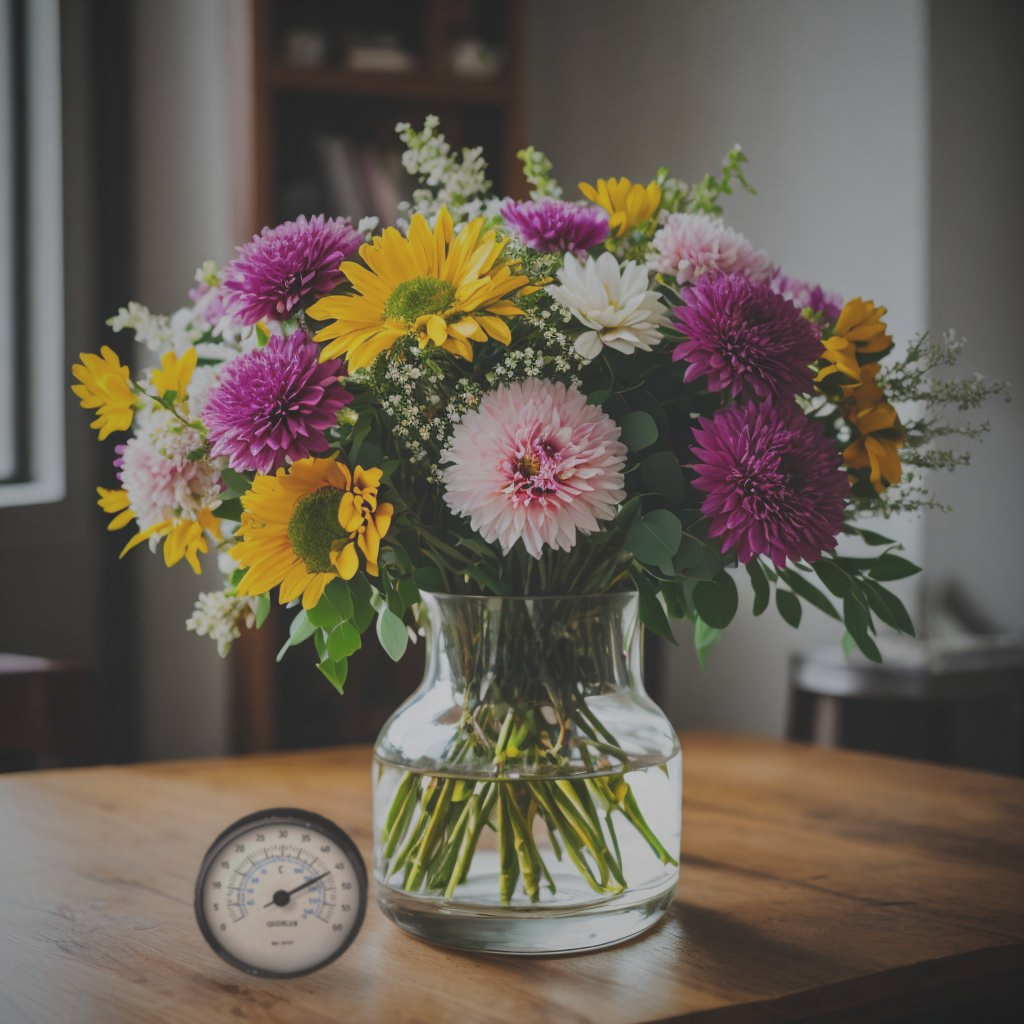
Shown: 45,°C
